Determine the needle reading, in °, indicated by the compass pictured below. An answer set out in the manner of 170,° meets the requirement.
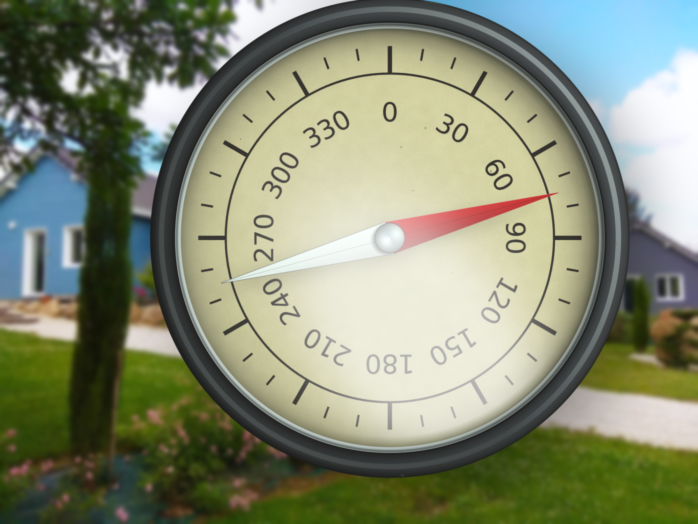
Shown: 75,°
